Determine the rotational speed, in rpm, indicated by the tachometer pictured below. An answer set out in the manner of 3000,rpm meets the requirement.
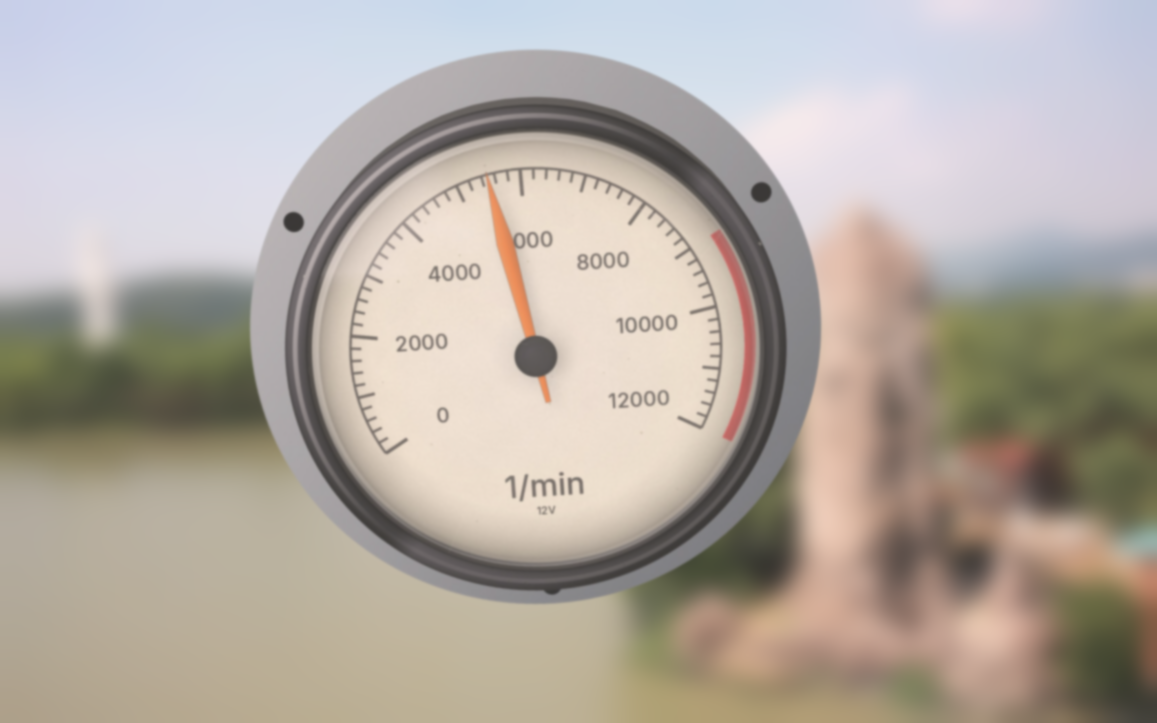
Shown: 5500,rpm
